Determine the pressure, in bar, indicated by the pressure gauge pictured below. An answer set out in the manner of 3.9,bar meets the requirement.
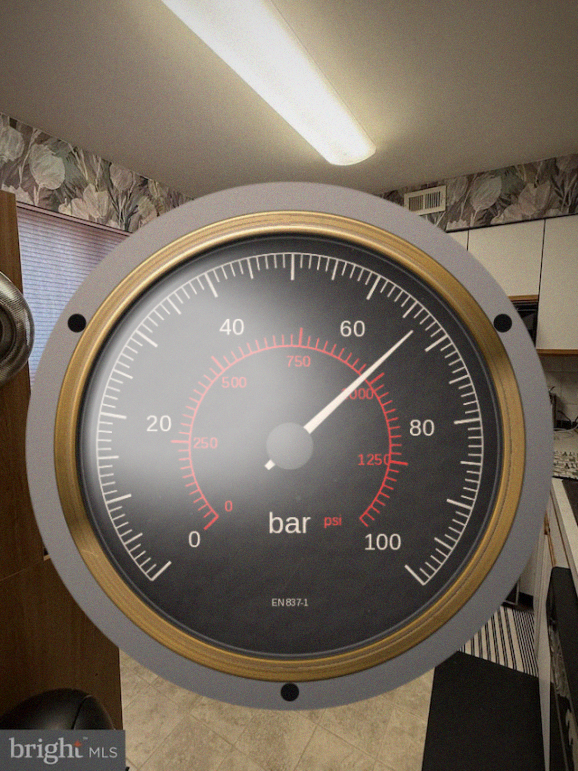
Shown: 67,bar
